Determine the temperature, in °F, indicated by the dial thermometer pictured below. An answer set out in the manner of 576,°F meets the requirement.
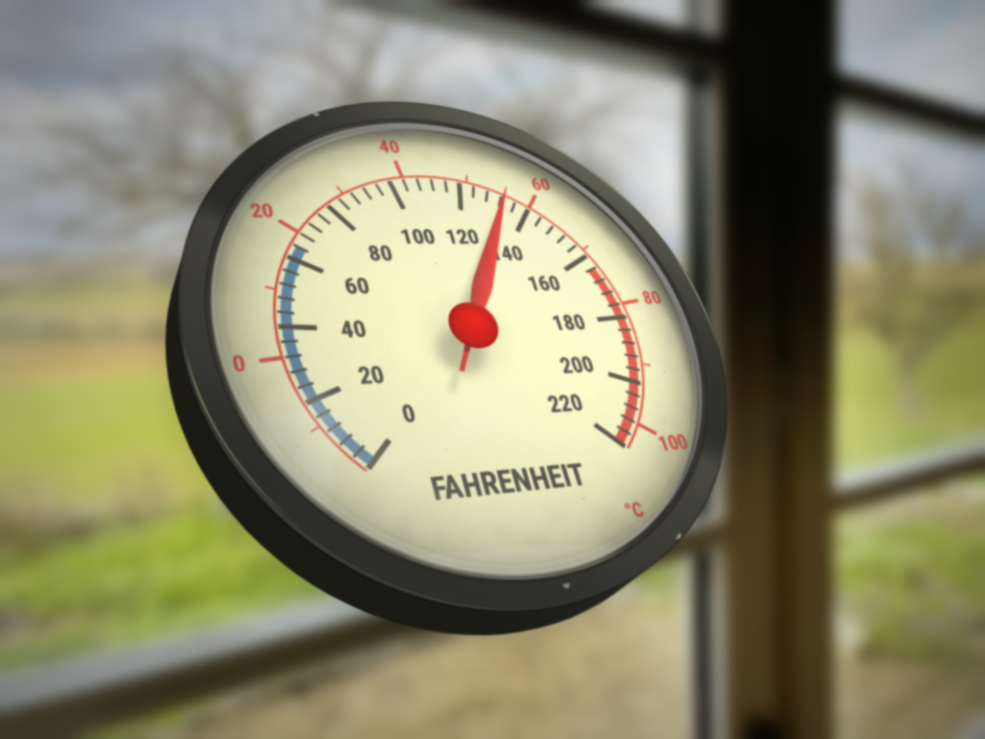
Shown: 132,°F
